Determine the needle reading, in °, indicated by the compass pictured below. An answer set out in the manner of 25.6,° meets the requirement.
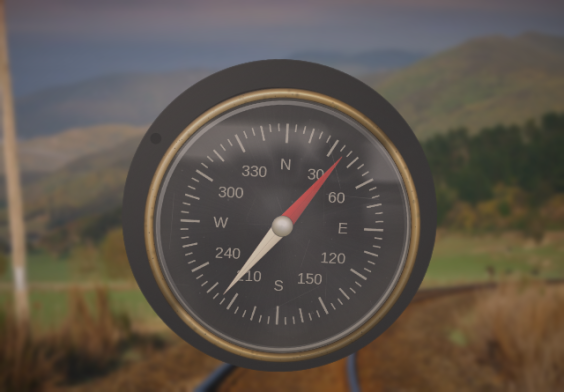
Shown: 37.5,°
